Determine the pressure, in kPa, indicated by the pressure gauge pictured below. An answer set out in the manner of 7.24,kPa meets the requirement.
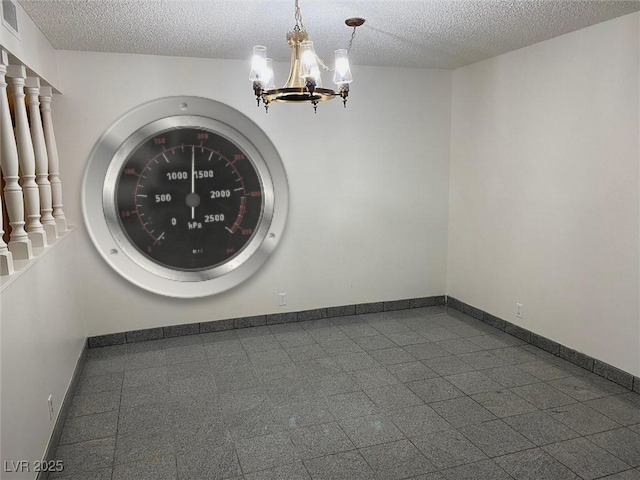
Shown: 1300,kPa
